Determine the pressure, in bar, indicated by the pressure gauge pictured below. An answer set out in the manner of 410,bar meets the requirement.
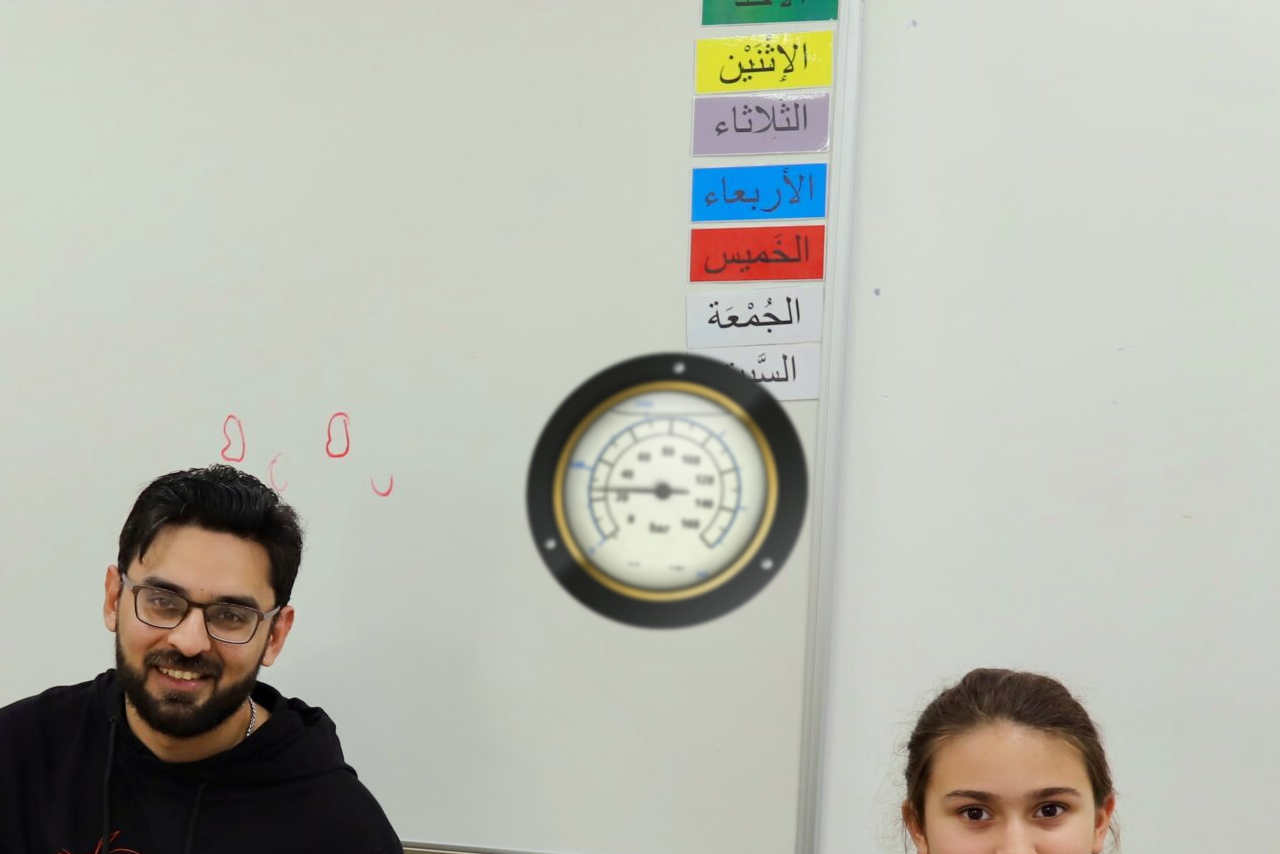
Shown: 25,bar
